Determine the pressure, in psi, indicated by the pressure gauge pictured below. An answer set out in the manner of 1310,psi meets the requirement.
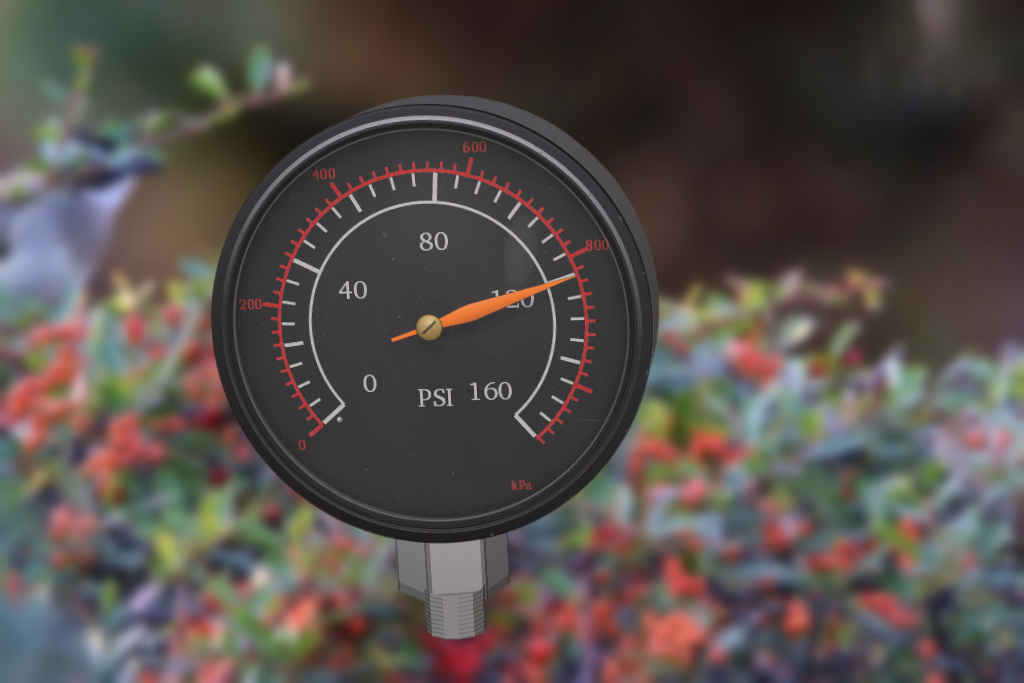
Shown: 120,psi
